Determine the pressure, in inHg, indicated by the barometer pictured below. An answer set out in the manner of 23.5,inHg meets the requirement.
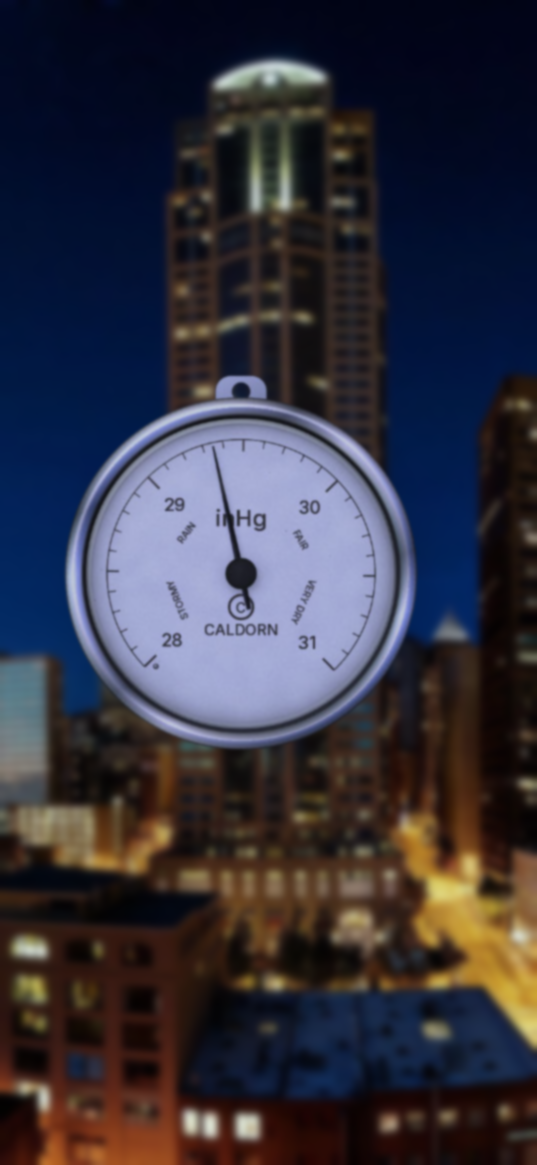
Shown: 29.35,inHg
